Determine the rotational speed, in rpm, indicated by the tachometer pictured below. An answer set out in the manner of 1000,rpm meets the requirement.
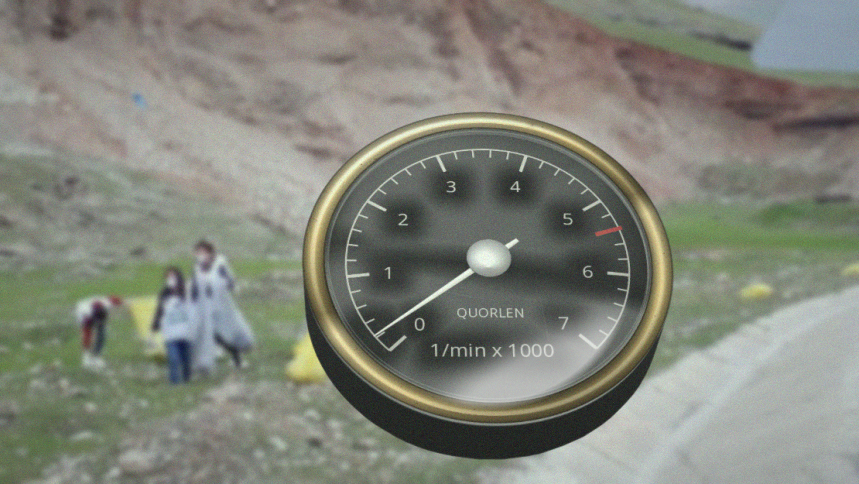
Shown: 200,rpm
